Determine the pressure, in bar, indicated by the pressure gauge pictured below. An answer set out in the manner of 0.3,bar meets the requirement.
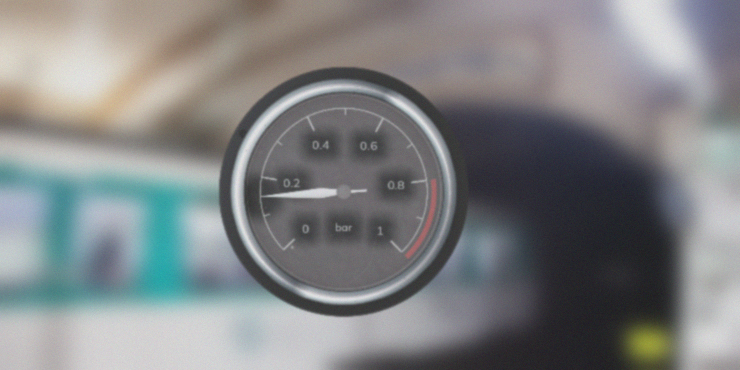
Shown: 0.15,bar
